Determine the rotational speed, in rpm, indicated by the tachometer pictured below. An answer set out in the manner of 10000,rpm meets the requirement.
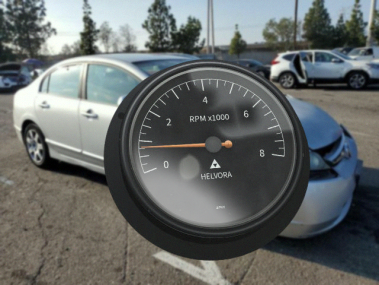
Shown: 750,rpm
